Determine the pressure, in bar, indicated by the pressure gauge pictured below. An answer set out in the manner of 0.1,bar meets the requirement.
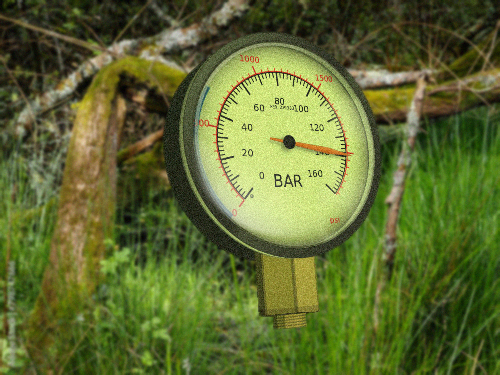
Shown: 140,bar
